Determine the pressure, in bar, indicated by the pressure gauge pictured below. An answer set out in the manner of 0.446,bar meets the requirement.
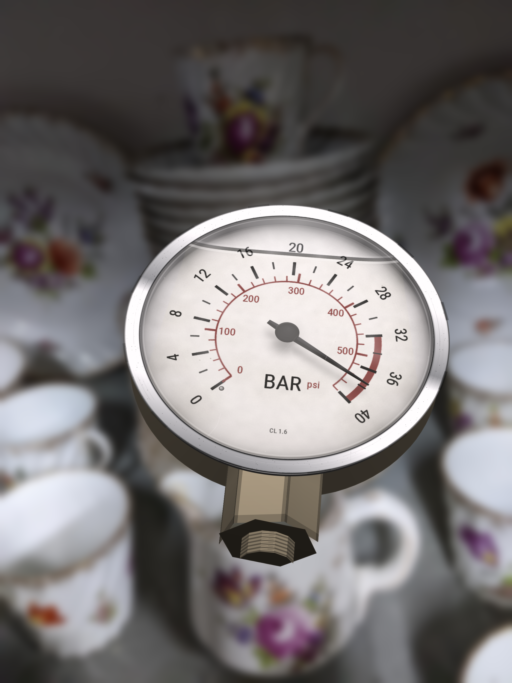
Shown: 38,bar
